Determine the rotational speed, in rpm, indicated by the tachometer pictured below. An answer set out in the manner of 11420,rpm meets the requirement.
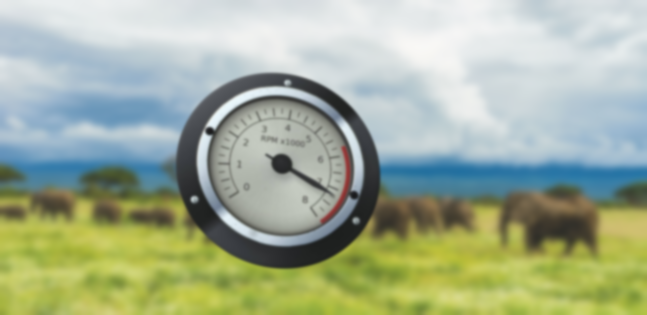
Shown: 7250,rpm
